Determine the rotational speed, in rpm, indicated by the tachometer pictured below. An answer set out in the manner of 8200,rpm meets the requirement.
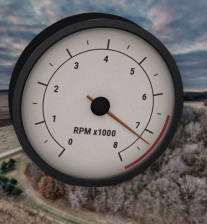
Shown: 7250,rpm
